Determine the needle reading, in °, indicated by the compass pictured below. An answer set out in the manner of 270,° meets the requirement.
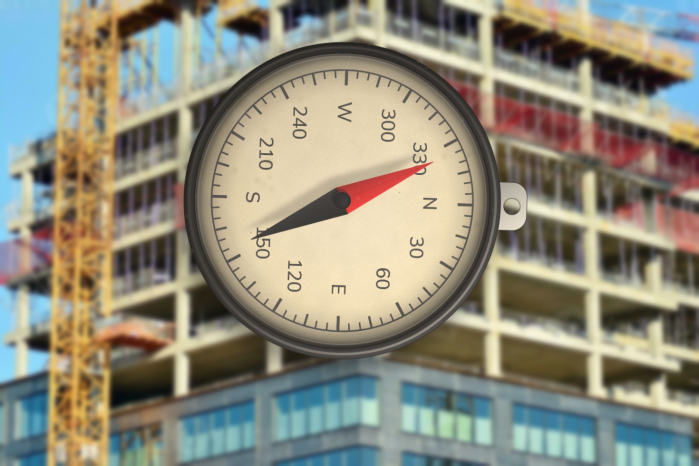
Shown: 335,°
